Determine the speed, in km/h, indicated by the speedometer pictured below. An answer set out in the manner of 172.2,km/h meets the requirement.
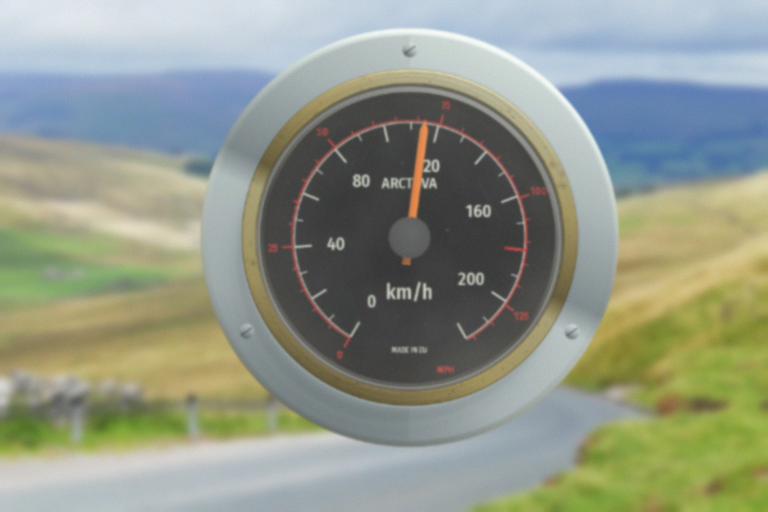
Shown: 115,km/h
